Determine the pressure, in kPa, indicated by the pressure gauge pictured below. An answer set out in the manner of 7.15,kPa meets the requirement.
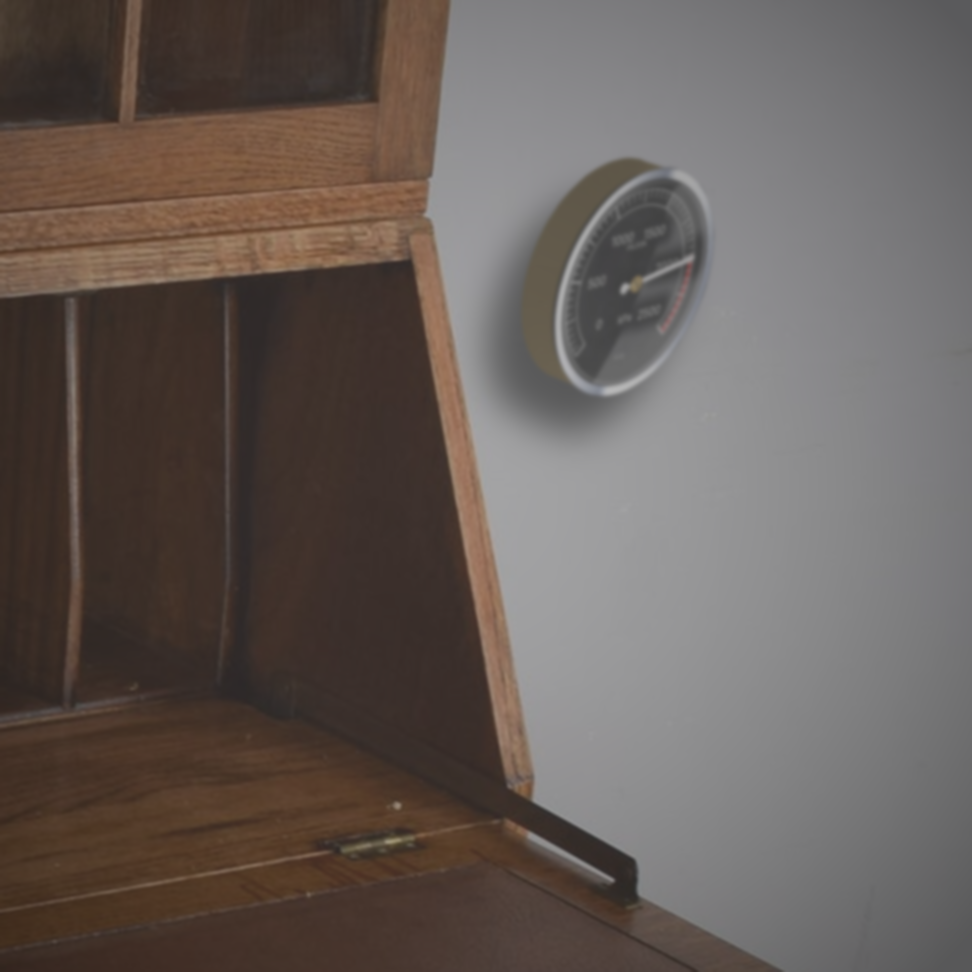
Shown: 2000,kPa
